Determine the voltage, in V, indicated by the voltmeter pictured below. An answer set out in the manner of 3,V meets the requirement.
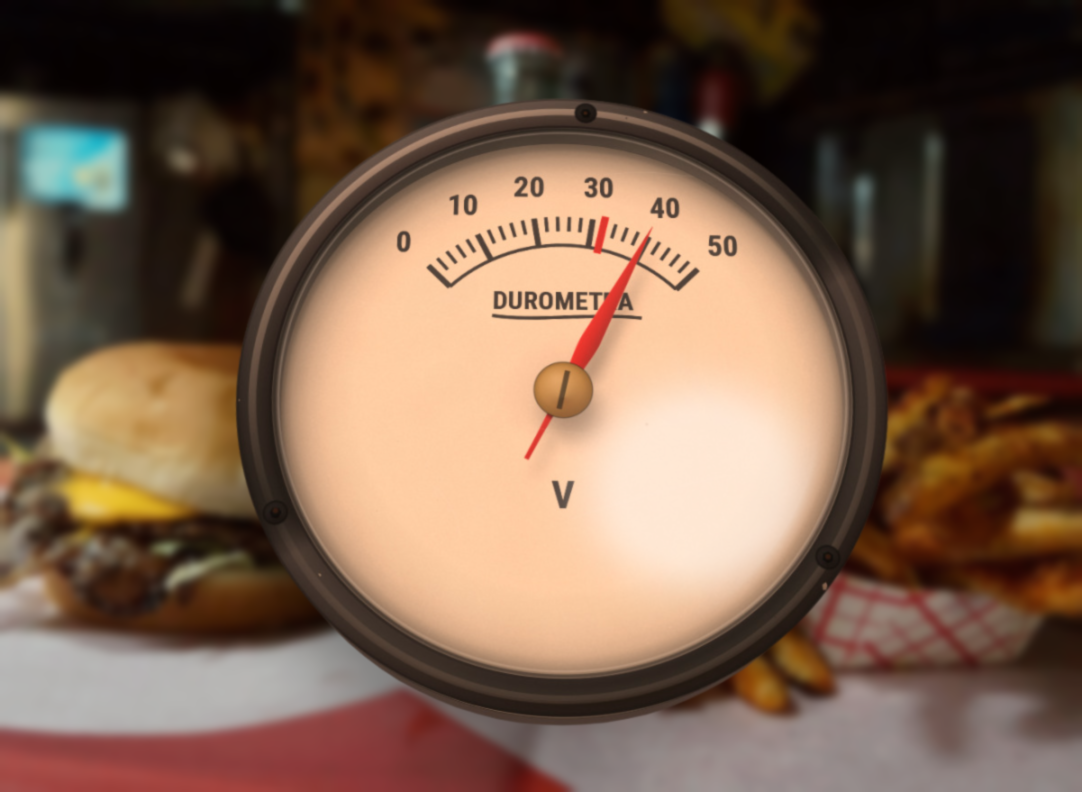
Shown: 40,V
